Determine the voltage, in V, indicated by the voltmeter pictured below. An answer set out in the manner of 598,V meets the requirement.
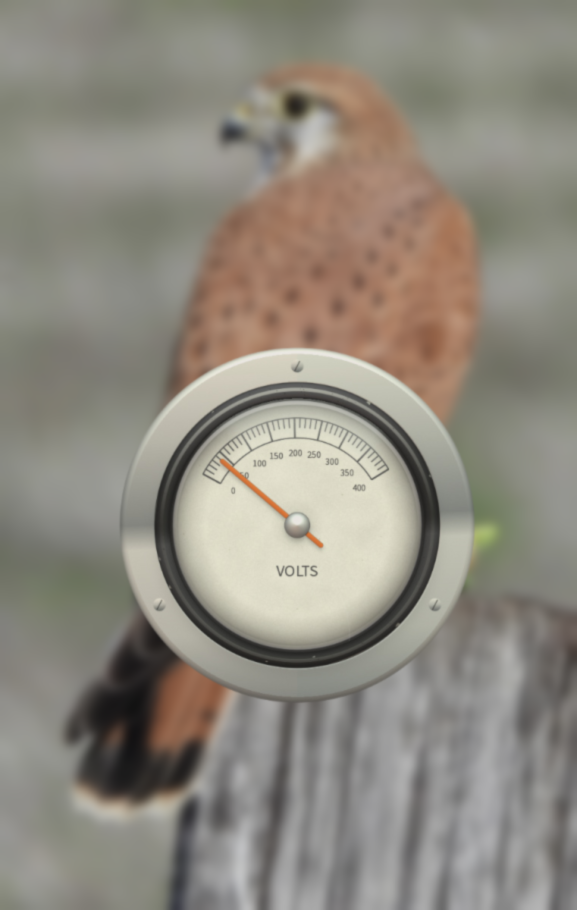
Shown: 40,V
